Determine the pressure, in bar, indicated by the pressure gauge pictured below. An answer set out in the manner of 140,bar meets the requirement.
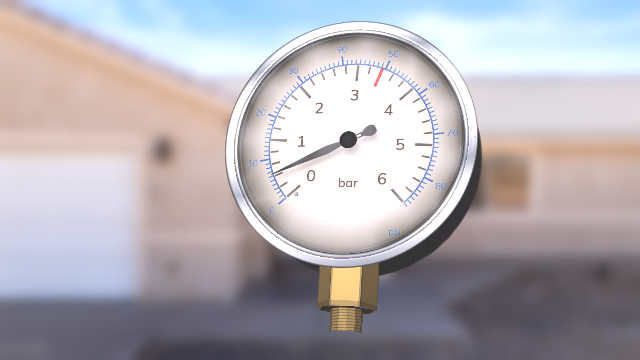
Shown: 0.4,bar
